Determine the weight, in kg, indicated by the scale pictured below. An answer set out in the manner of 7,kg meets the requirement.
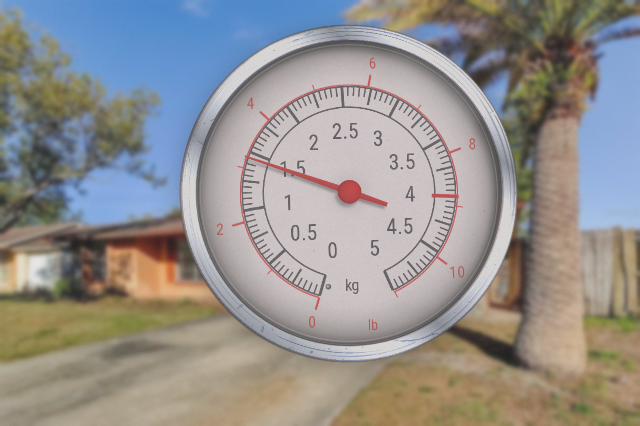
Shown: 1.45,kg
